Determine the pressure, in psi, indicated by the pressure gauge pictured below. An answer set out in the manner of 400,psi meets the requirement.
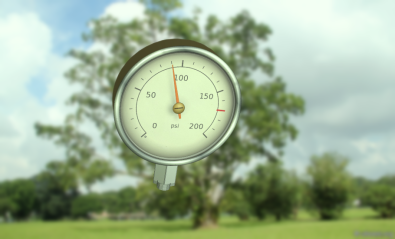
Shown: 90,psi
